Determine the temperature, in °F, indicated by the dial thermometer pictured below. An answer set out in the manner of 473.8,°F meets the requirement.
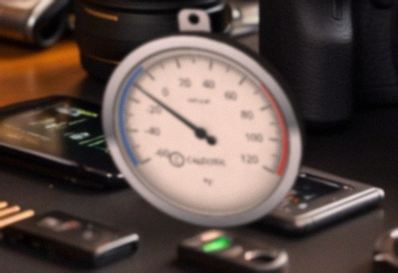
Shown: -10,°F
